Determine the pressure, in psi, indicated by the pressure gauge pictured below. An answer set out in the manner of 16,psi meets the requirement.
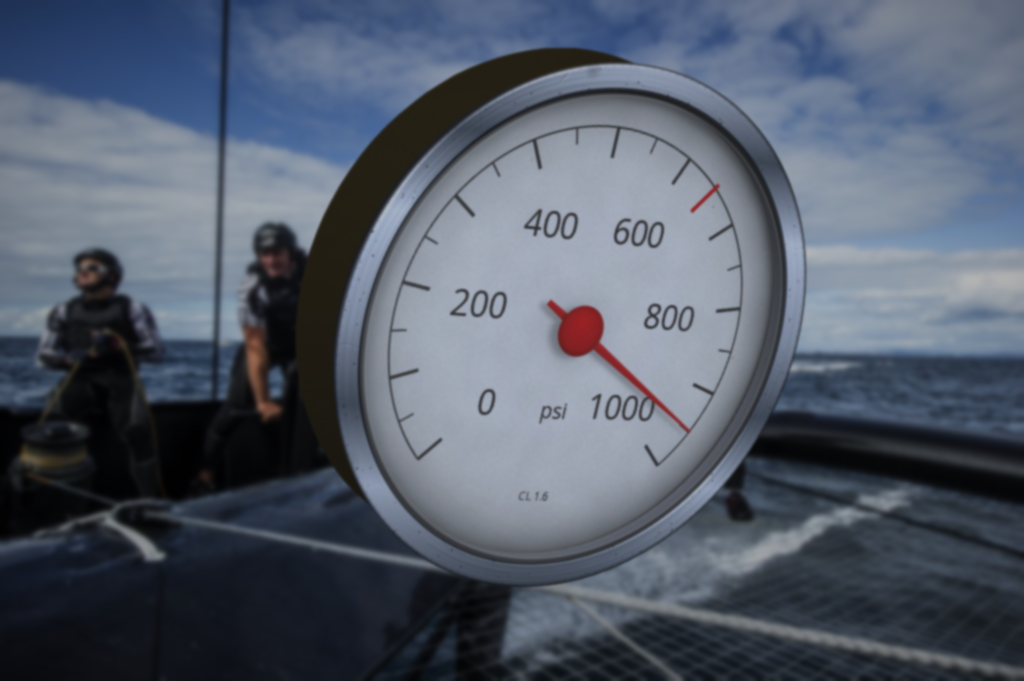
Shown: 950,psi
